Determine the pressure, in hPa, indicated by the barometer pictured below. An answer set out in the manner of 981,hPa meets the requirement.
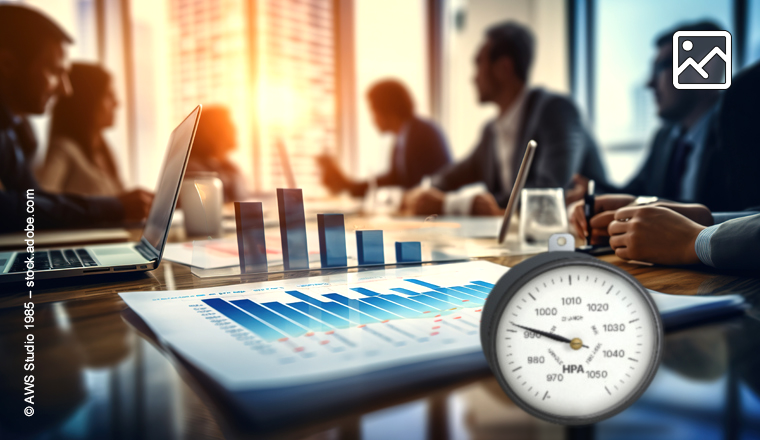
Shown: 992,hPa
